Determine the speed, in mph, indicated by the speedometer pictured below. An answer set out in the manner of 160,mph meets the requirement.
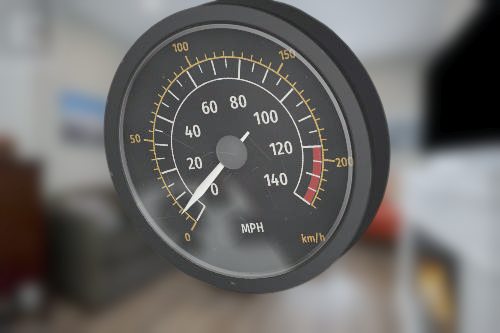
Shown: 5,mph
